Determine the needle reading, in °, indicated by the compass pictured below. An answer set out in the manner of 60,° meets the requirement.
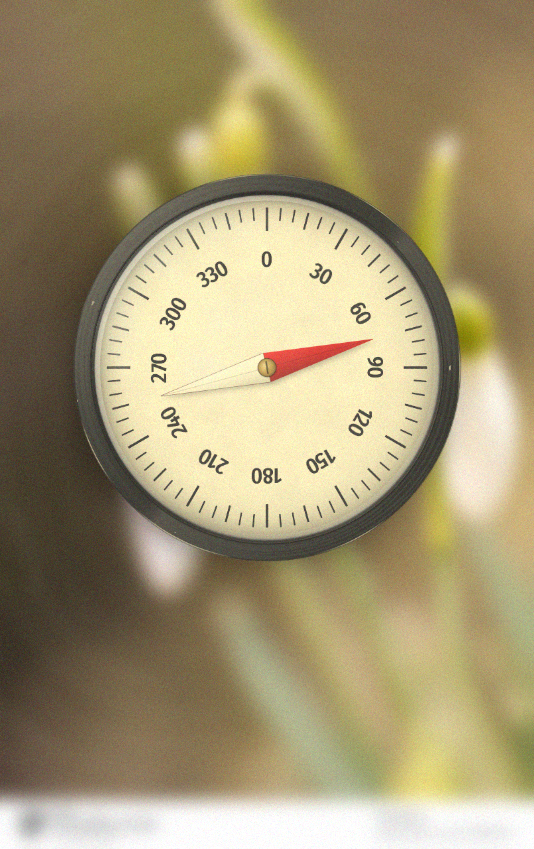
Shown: 75,°
